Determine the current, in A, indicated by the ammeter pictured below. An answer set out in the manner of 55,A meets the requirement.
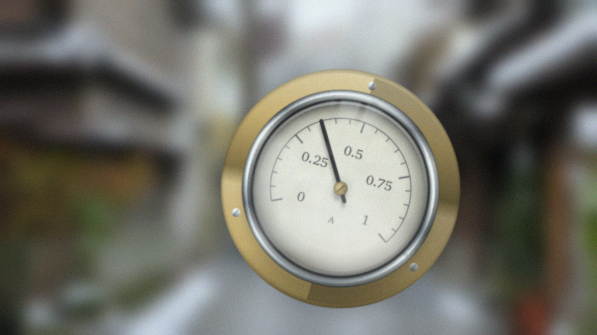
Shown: 0.35,A
